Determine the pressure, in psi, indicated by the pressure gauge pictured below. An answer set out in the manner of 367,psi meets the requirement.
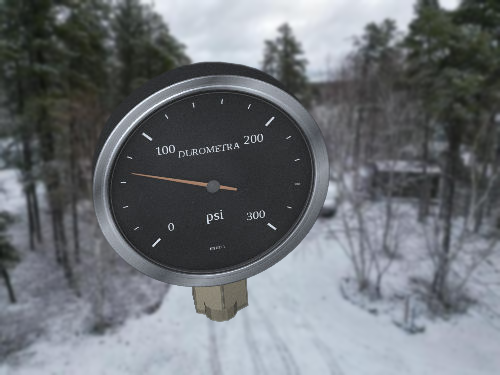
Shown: 70,psi
